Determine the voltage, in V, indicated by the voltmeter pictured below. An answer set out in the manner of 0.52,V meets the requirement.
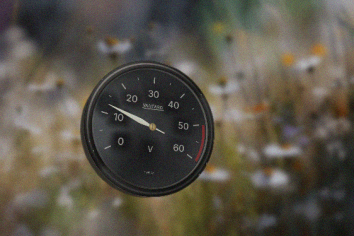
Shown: 12.5,V
